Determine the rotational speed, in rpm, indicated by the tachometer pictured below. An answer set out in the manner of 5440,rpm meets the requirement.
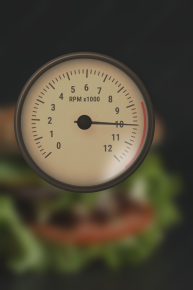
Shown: 10000,rpm
